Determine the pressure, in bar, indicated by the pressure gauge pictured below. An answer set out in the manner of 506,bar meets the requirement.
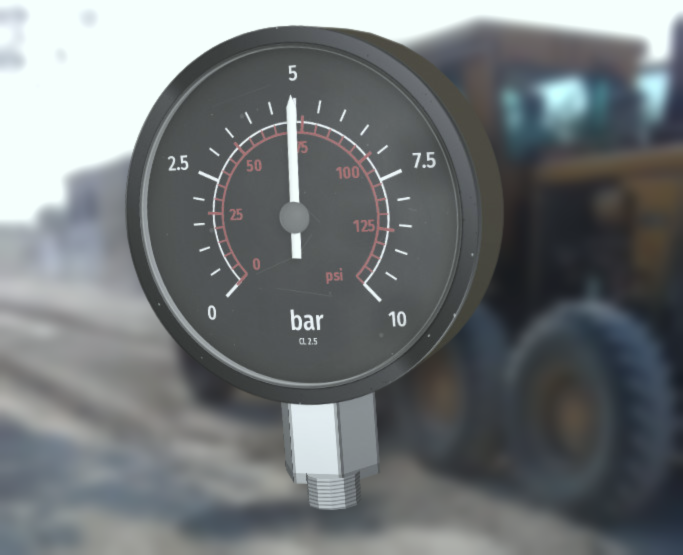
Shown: 5,bar
